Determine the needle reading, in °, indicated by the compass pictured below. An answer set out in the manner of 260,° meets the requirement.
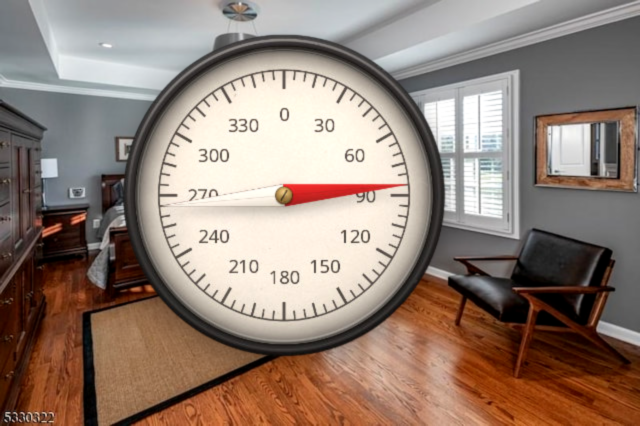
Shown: 85,°
